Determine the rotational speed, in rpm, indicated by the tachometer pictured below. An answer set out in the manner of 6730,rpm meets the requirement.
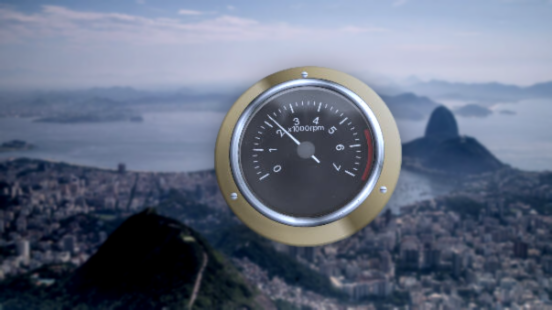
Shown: 2200,rpm
